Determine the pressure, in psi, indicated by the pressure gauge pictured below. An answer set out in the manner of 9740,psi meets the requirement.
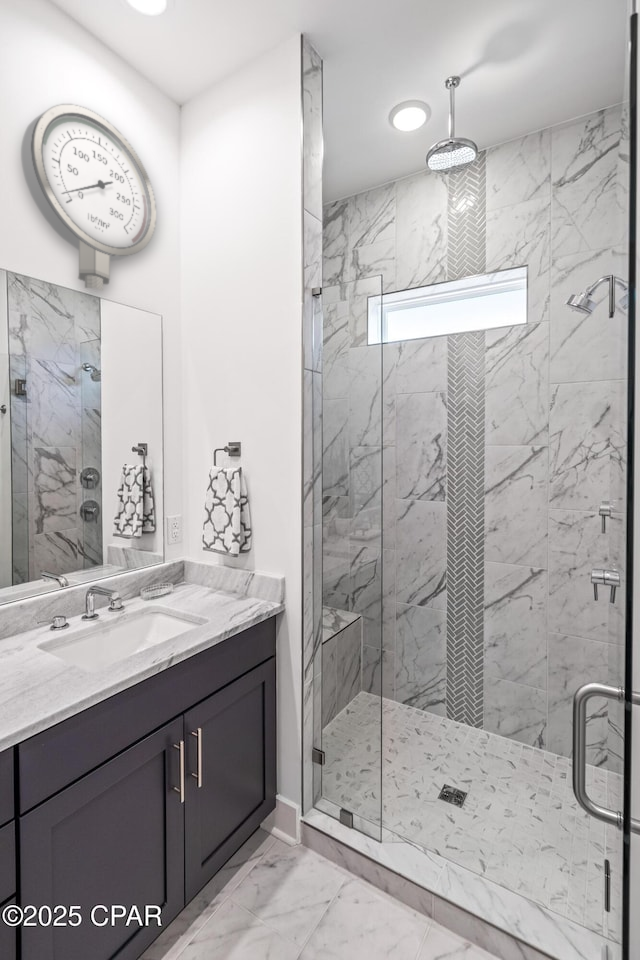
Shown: 10,psi
